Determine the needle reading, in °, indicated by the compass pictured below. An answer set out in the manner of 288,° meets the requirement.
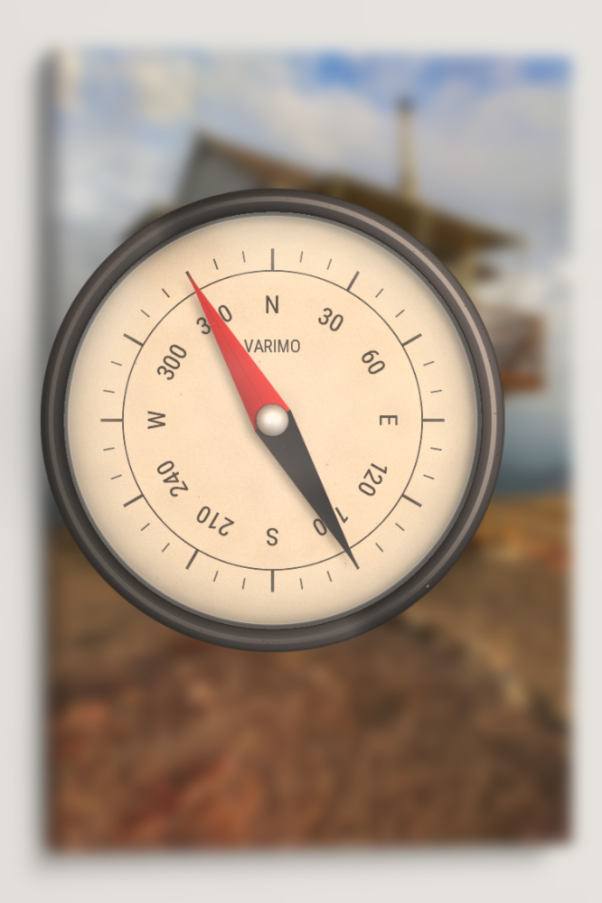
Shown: 330,°
